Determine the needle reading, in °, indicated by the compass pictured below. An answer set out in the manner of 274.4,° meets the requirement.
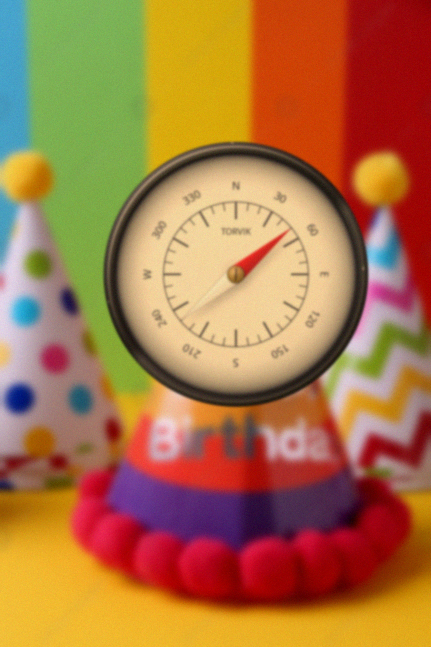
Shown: 50,°
